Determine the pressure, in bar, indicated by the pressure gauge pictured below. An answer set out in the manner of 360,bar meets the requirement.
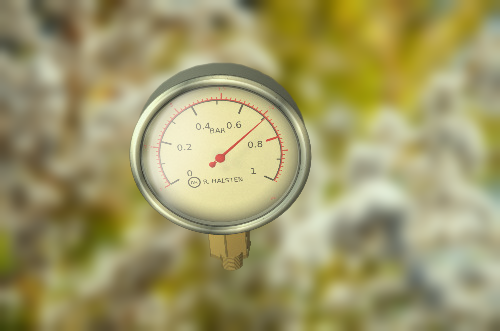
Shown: 0.7,bar
